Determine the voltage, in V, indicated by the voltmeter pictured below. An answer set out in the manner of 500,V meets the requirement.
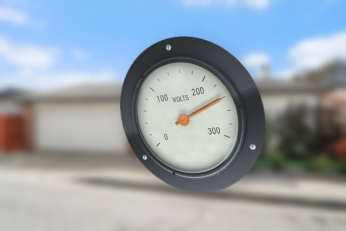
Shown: 240,V
